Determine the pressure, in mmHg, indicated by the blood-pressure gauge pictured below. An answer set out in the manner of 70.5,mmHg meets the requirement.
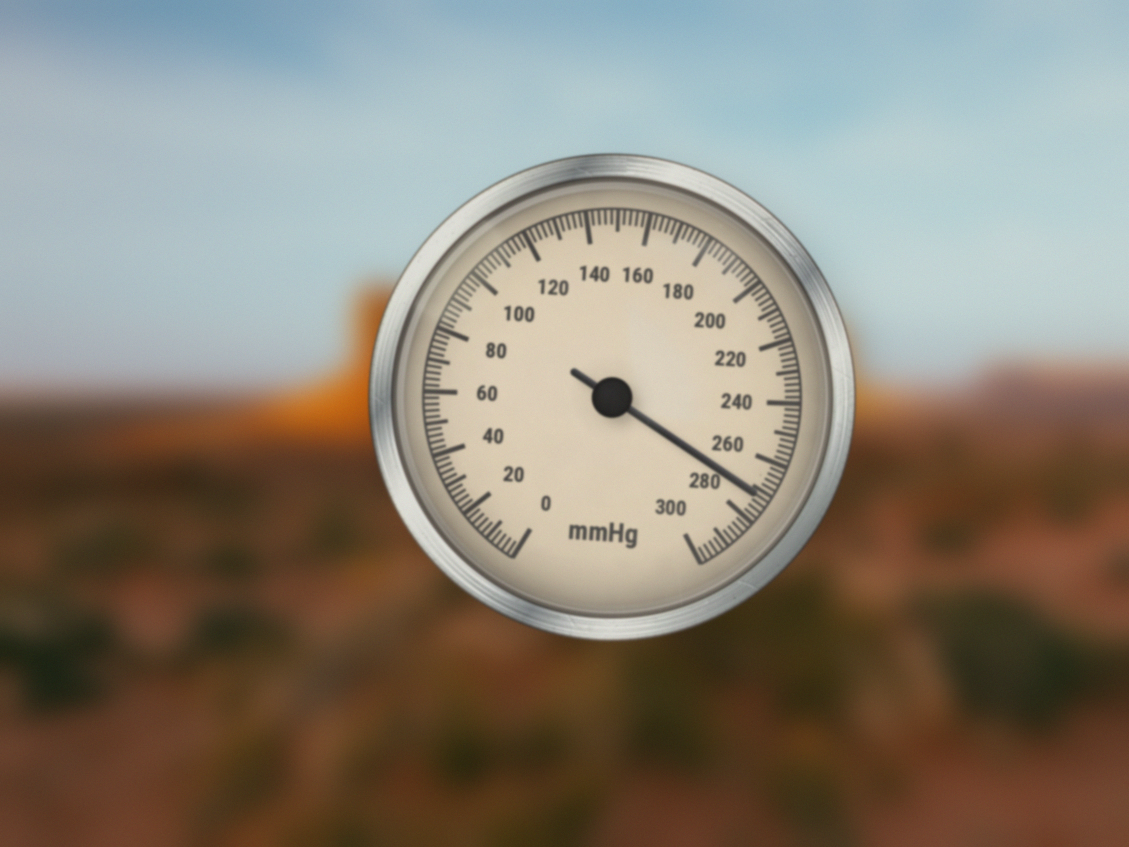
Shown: 272,mmHg
